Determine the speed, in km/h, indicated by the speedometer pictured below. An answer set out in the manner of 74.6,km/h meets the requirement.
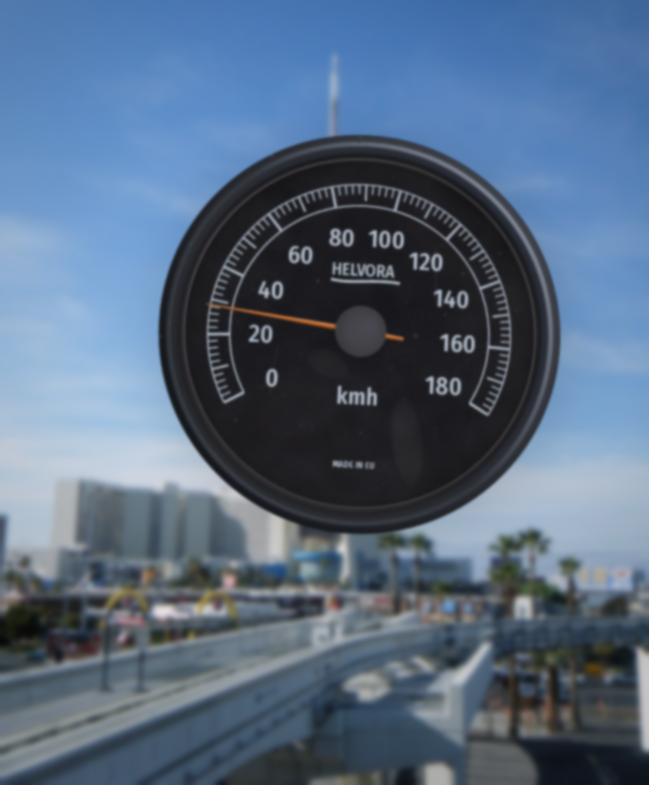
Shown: 28,km/h
